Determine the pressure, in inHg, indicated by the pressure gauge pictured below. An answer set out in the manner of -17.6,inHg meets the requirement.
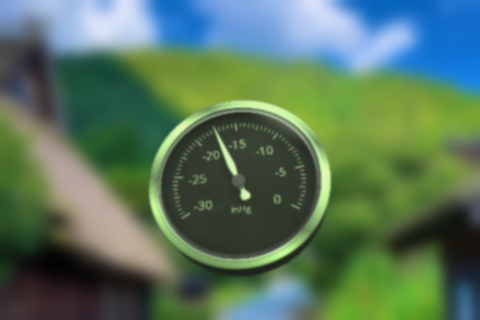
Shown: -17.5,inHg
